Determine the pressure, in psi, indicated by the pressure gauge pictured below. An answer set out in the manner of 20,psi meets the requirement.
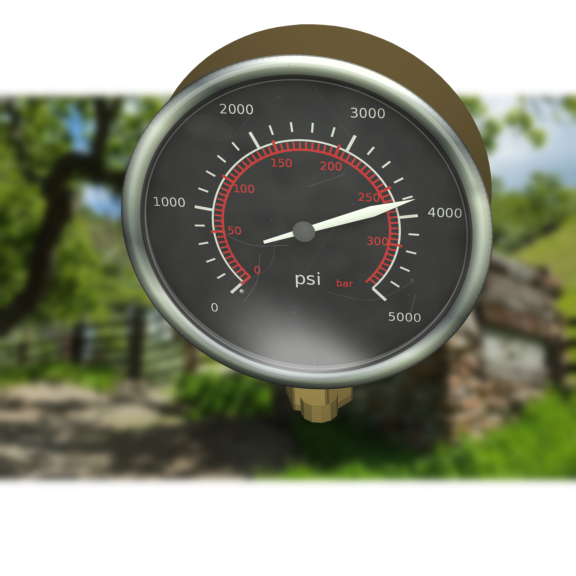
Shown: 3800,psi
